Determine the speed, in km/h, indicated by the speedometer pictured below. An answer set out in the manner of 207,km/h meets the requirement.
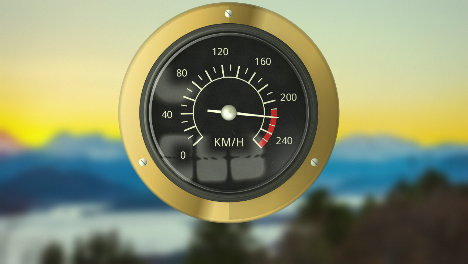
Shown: 220,km/h
